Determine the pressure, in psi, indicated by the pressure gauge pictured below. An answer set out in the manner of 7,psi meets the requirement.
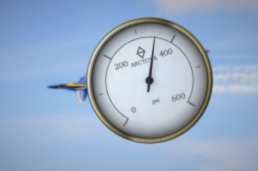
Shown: 350,psi
